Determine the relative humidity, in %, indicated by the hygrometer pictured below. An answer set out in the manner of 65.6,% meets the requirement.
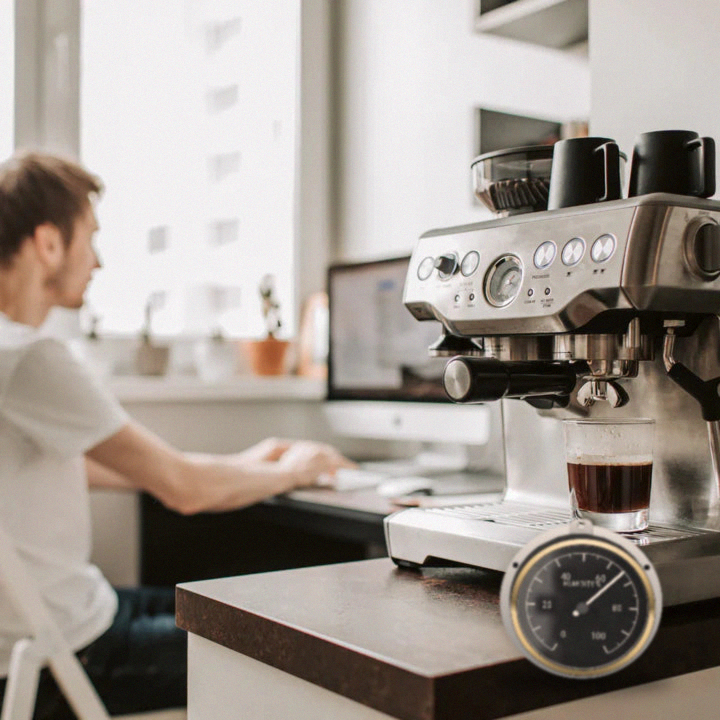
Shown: 65,%
